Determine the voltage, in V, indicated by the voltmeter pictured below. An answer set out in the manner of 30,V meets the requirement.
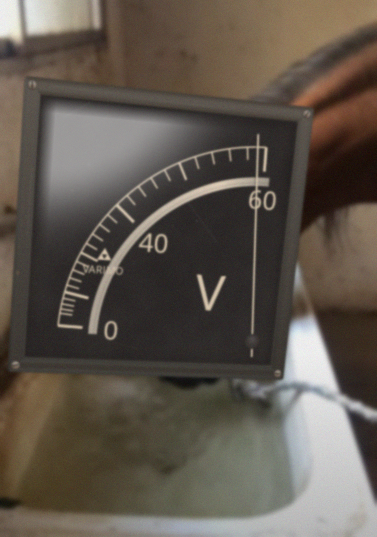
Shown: 59,V
